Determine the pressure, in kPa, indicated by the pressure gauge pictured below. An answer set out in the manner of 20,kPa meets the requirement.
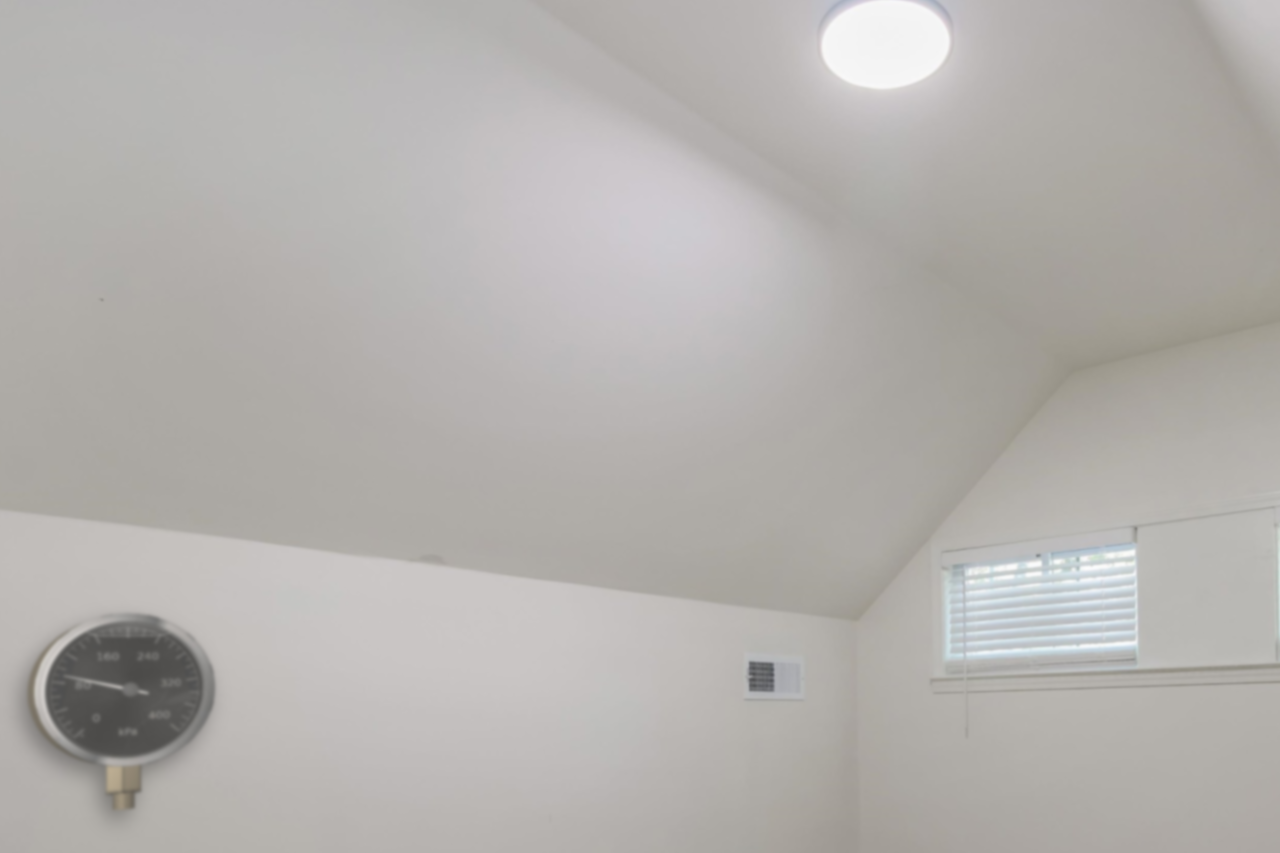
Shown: 90,kPa
